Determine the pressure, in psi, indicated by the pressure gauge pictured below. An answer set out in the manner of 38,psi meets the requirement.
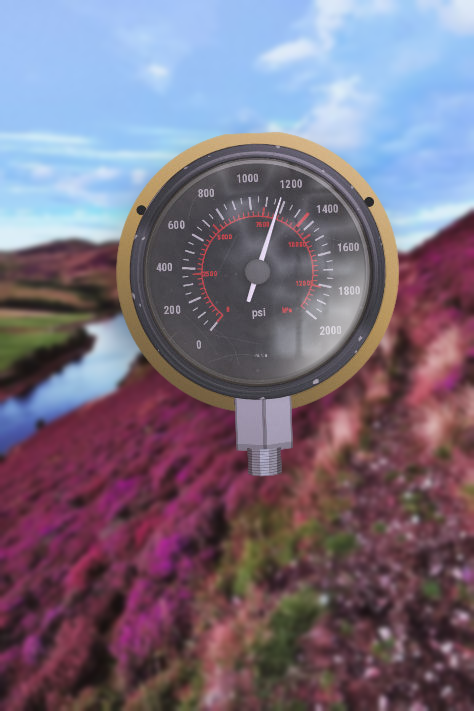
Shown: 1175,psi
